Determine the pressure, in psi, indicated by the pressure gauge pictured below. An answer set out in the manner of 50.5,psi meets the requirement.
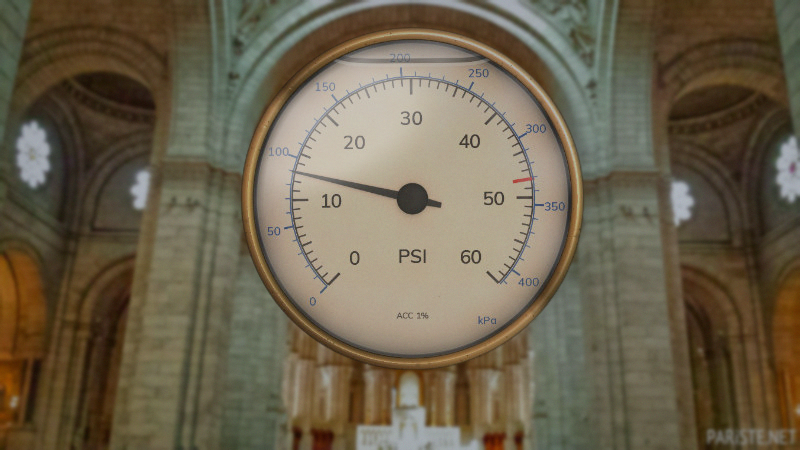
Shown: 13,psi
